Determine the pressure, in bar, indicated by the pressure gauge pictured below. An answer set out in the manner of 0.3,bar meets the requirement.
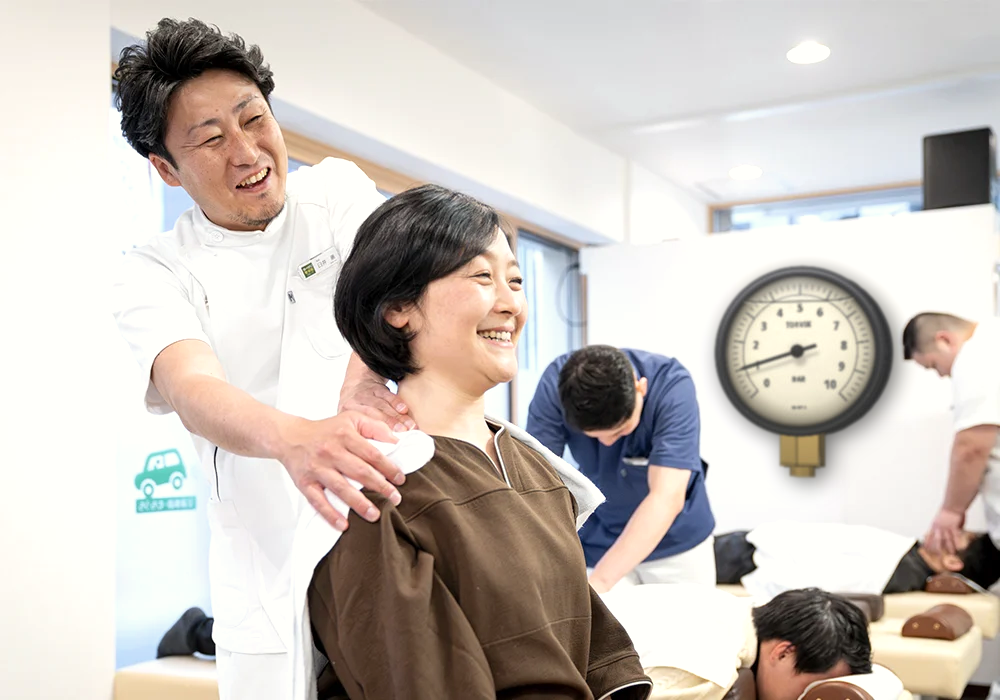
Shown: 1,bar
